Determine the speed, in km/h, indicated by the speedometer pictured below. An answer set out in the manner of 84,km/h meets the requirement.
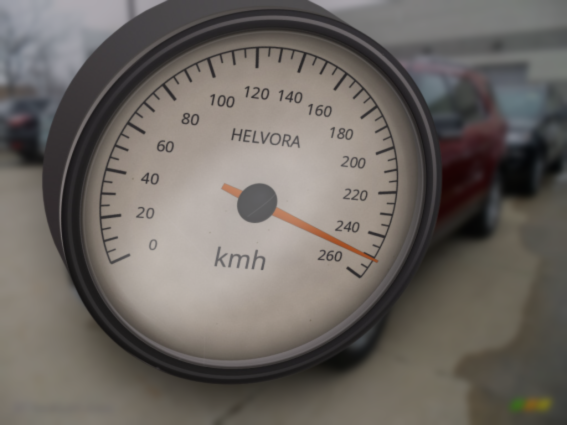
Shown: 250,km/h
